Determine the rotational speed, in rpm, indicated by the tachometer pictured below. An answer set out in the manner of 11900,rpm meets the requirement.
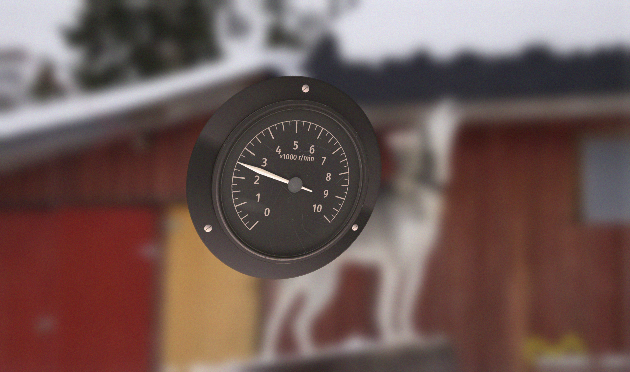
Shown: 2500,rpm
